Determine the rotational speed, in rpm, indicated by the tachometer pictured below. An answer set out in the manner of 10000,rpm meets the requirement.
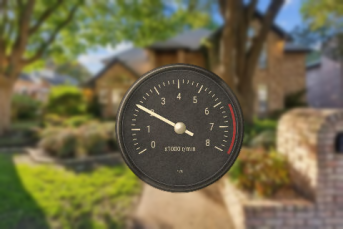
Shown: 2000,rpm
